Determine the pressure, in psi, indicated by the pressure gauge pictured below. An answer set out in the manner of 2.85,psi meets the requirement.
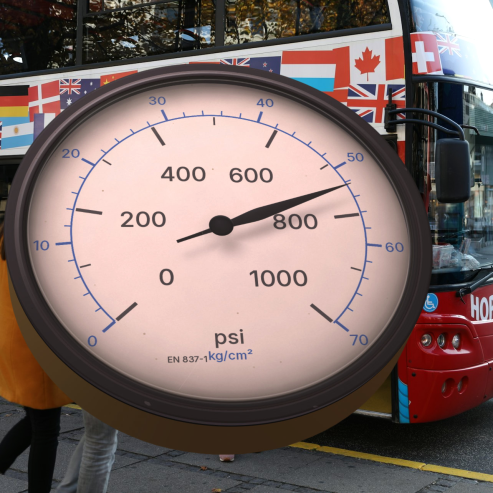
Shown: 750,psi
